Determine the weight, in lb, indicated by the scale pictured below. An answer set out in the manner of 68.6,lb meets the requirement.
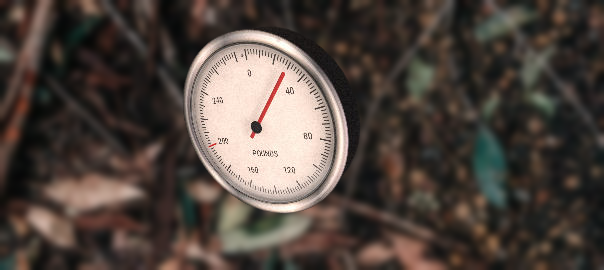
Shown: 30,lb
